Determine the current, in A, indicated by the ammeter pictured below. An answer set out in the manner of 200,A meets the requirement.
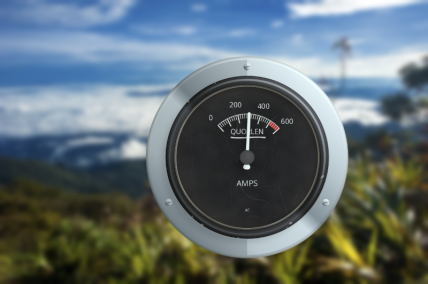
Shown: 300,A
